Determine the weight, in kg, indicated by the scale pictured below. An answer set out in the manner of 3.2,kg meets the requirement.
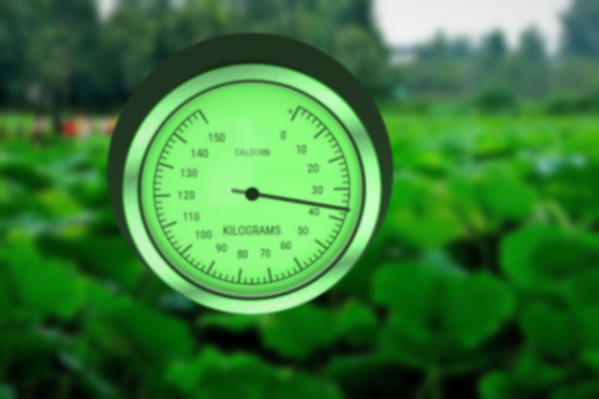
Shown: 36,kg
